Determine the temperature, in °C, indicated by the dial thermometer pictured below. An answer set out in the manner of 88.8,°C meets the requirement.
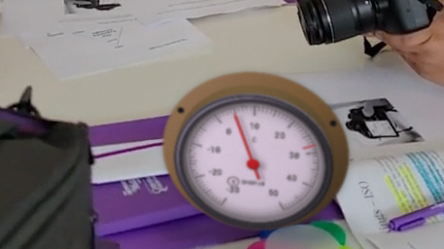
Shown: 5,°C
